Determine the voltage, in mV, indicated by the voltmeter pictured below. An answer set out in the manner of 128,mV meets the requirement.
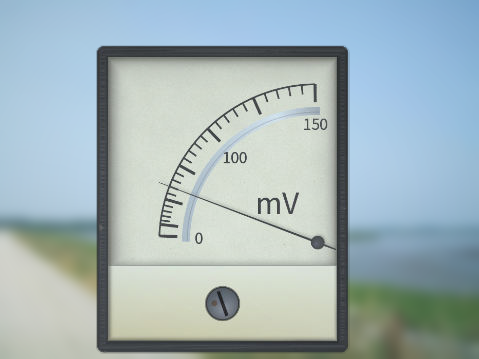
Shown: 60,mV
